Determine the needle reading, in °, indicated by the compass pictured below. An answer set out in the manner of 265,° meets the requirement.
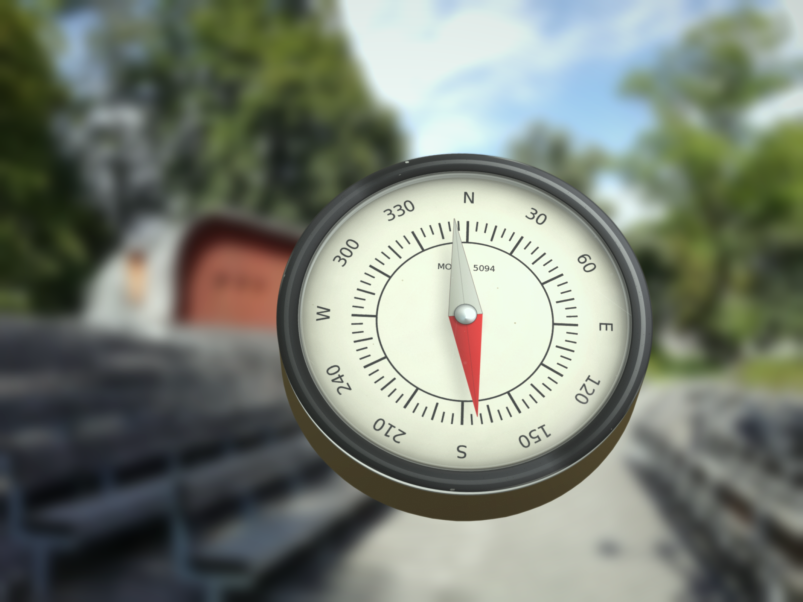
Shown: 172.5,°
